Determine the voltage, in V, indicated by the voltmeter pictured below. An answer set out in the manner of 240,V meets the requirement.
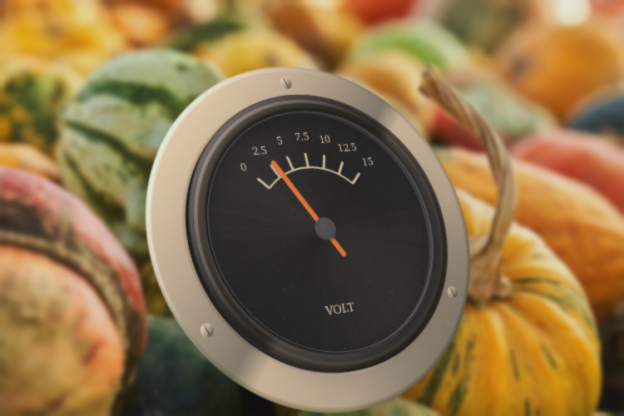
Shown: 2.5,V
